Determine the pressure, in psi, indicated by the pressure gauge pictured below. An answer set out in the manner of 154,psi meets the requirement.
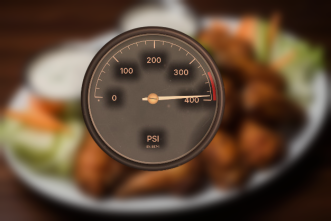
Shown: 390,psi
